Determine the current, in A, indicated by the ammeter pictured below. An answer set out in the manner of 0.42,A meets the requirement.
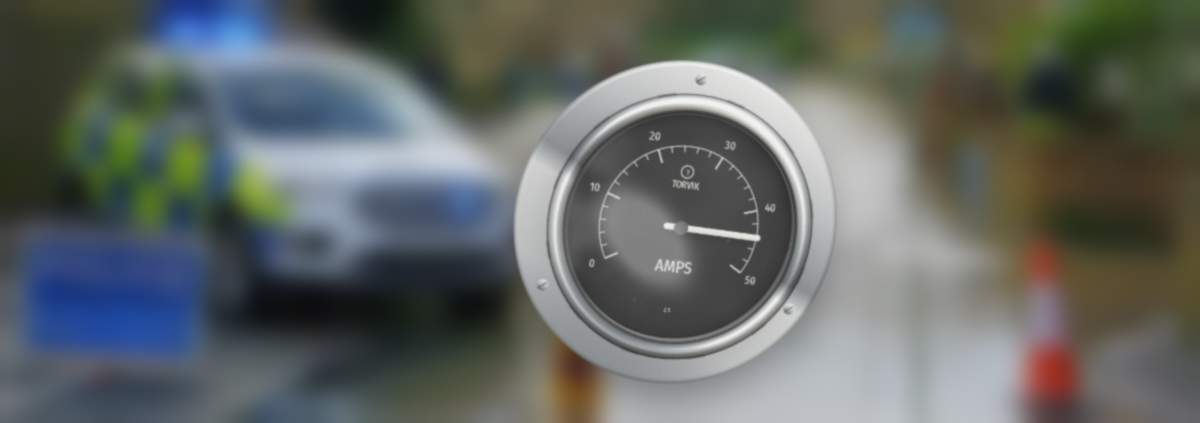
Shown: 44,A
